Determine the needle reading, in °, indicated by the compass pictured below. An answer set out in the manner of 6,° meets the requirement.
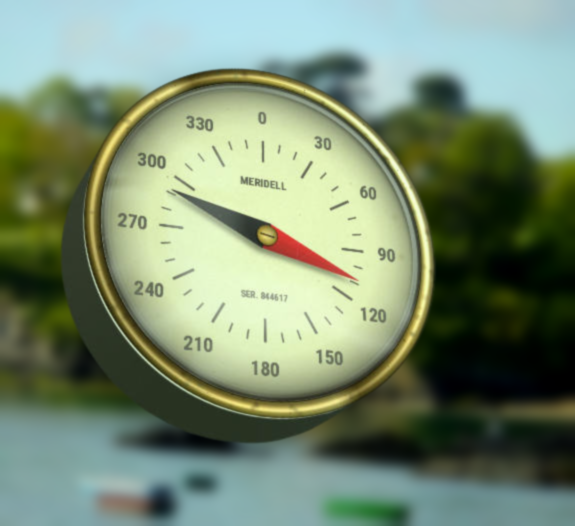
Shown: 110,°
